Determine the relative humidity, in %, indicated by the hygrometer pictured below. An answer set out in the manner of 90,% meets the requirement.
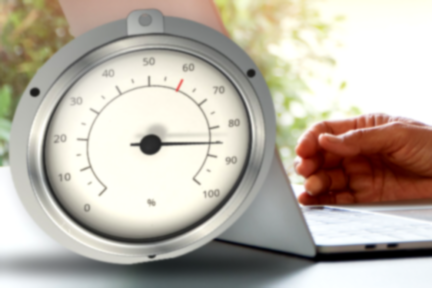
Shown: 85,%
